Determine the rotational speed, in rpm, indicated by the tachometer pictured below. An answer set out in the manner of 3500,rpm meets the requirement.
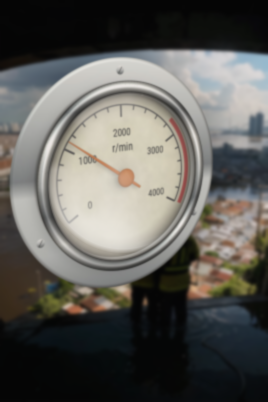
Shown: 1100,rpm
